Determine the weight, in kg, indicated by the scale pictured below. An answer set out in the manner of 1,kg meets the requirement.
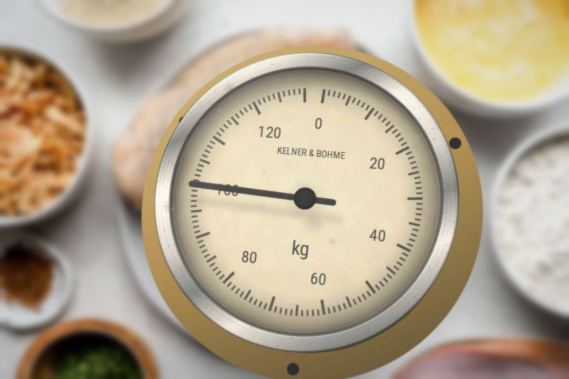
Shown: 100,kg
